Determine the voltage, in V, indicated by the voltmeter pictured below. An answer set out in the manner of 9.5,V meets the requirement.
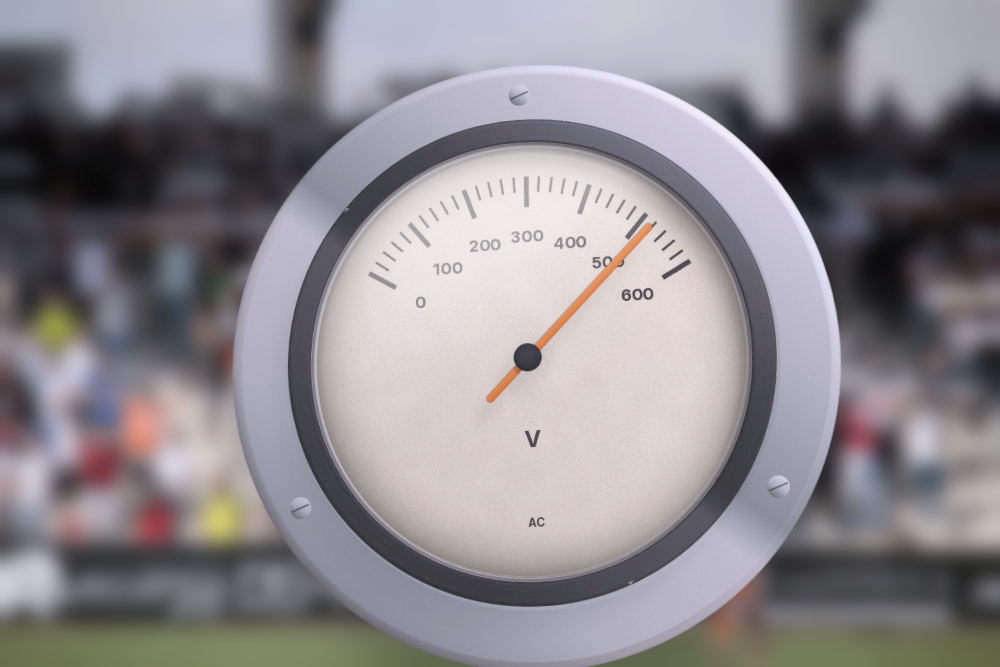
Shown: 520,V
